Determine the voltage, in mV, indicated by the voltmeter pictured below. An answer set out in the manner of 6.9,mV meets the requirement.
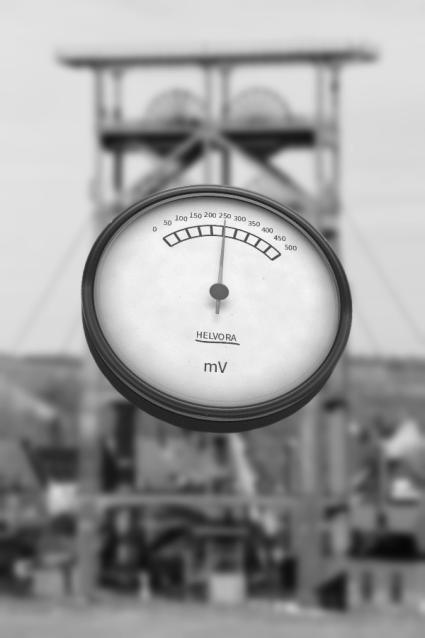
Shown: 250,mV
